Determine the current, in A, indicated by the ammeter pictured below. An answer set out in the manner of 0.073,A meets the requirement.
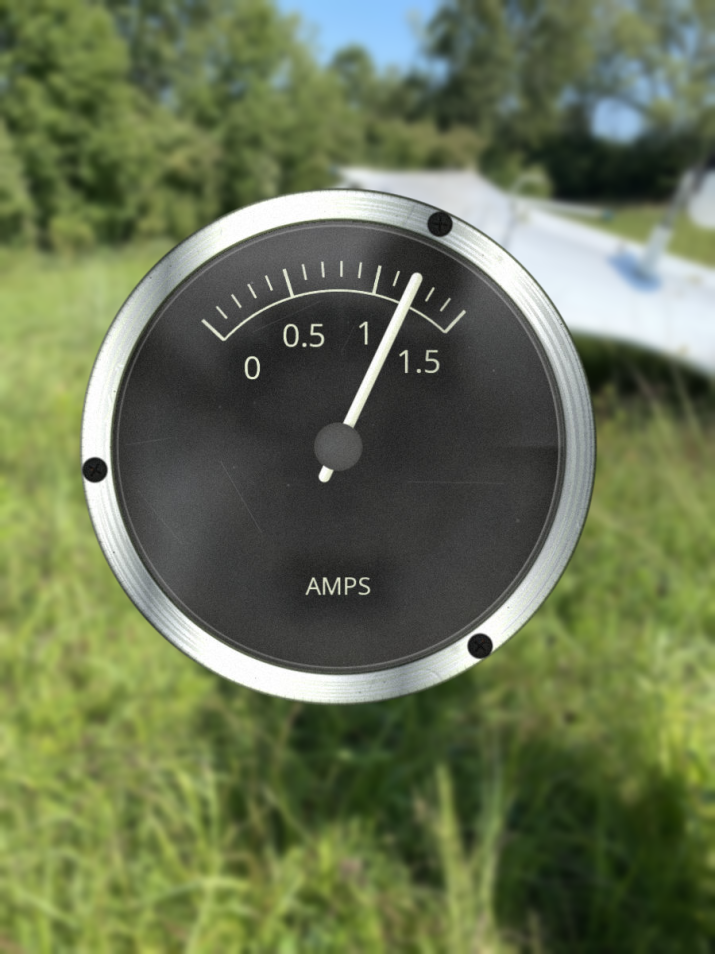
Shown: 1.2,A
